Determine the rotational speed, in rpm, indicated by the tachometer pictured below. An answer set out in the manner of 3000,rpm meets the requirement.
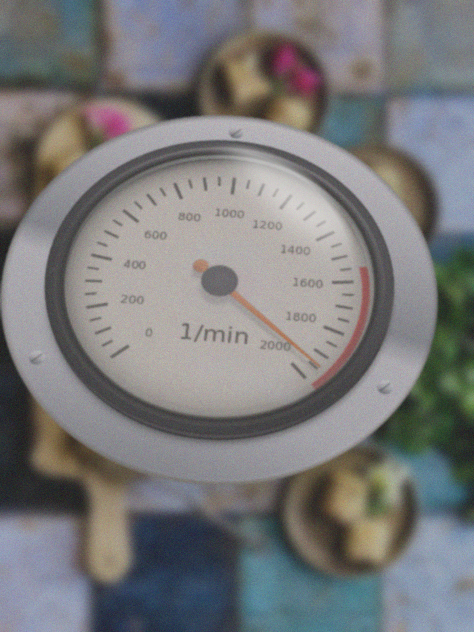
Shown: 1950,rpm
